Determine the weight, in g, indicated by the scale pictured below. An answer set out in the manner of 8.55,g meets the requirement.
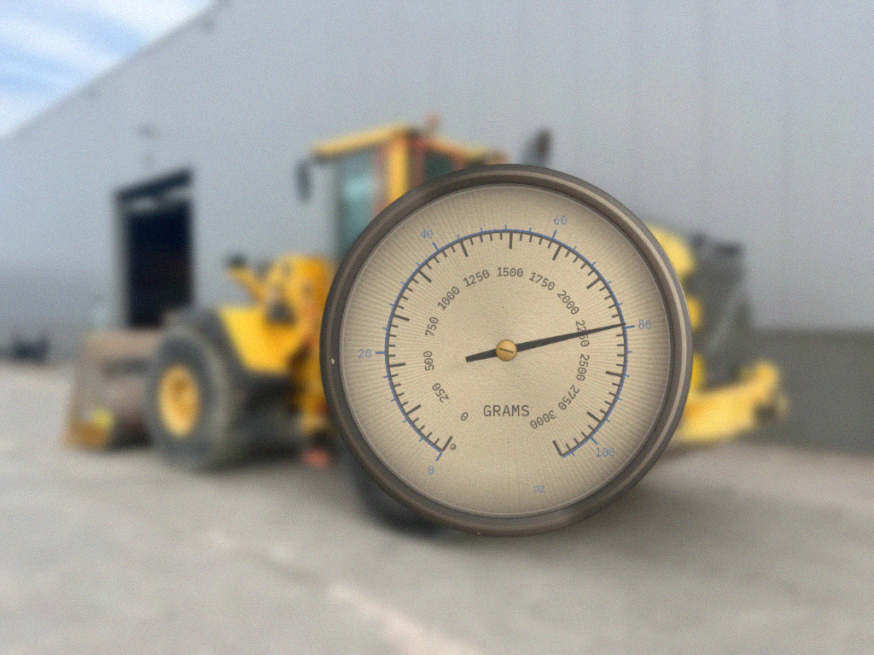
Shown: 2250,g
